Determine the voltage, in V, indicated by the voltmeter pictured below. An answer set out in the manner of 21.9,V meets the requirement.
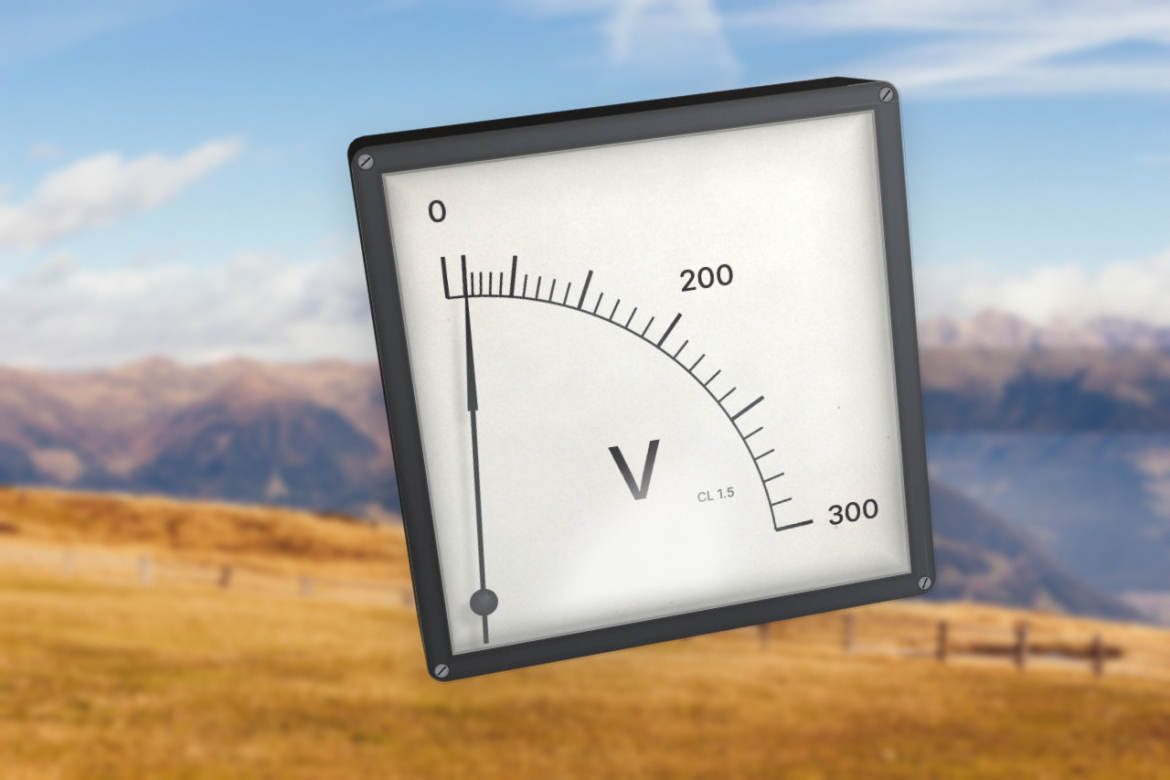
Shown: 50,V
